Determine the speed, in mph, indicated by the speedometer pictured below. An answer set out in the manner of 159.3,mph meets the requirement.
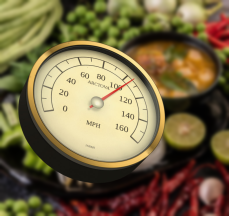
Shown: 105,mph
